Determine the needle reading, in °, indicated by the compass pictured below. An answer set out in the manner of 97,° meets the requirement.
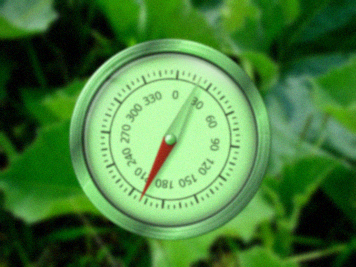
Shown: 200,°
